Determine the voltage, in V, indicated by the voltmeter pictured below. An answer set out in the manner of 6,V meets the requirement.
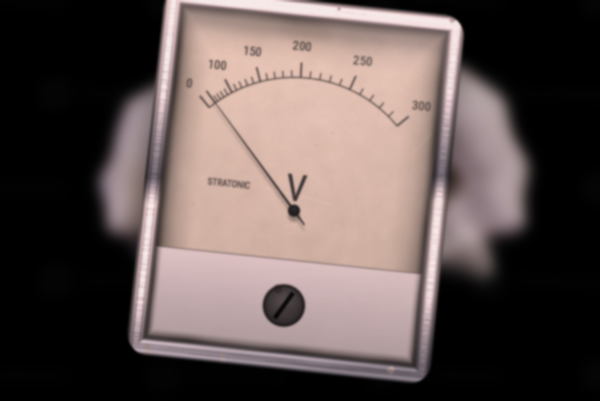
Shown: 50,V
